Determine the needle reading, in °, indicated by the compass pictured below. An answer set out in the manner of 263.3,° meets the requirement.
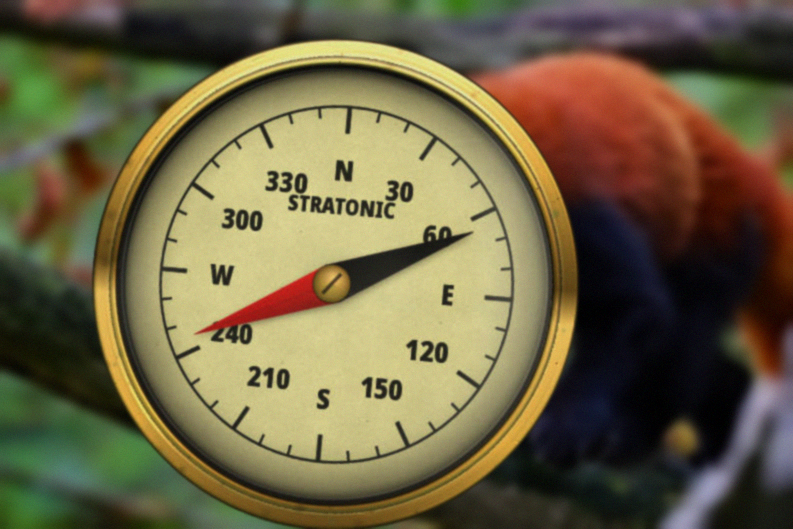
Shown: 245,°
